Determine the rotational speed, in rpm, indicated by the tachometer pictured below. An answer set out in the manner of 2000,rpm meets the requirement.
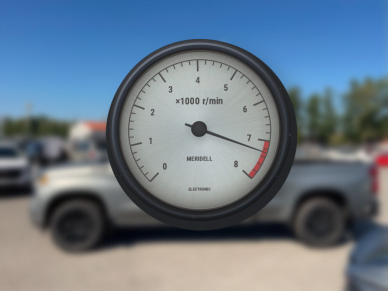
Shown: 7300,rpm
